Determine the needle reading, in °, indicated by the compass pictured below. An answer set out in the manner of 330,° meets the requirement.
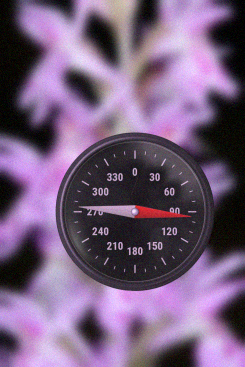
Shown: 95,°
